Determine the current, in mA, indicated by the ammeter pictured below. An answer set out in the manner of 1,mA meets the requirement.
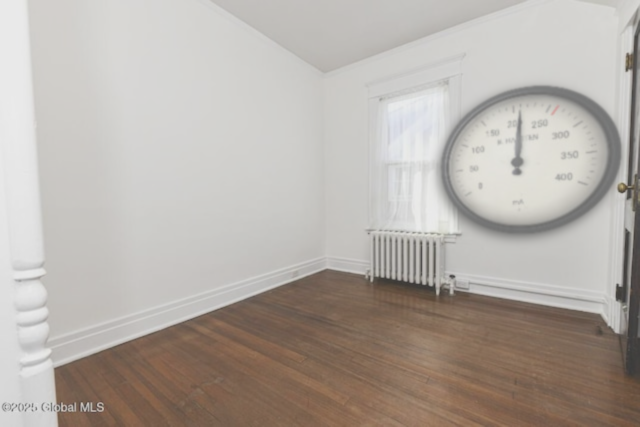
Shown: 210,mA
